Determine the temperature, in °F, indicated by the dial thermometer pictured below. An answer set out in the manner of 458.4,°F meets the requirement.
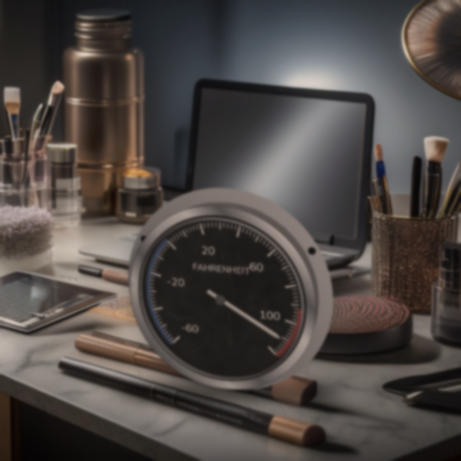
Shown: 110,°F
